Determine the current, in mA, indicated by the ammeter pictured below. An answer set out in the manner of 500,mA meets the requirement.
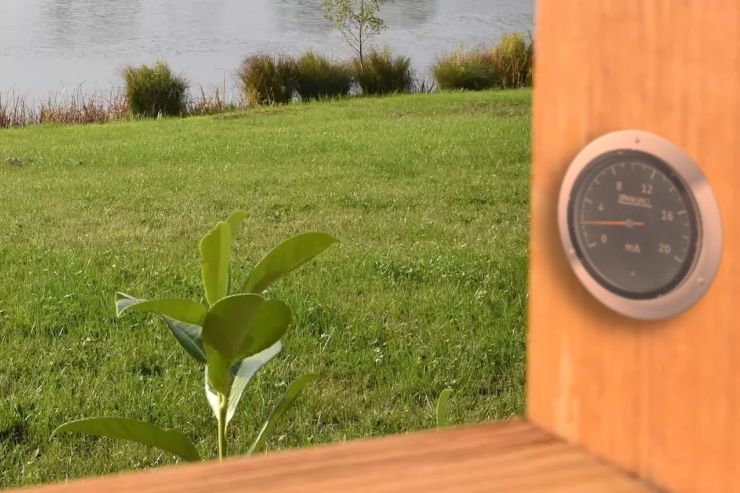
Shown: 2,mA
